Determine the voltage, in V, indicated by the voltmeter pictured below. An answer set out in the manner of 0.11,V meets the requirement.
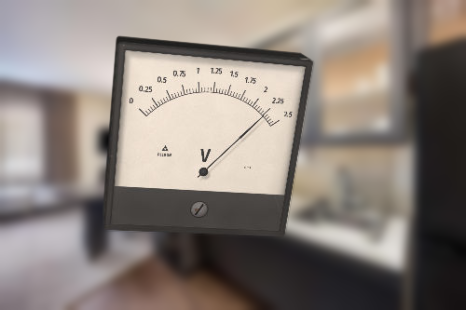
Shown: 2.25,V
